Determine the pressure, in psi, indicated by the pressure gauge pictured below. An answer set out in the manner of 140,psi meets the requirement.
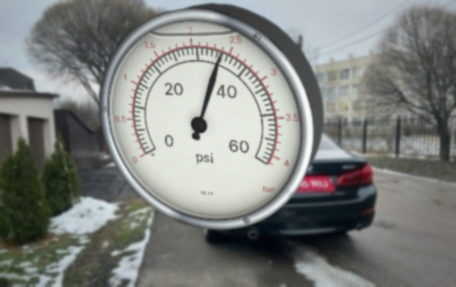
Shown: 35,psi
